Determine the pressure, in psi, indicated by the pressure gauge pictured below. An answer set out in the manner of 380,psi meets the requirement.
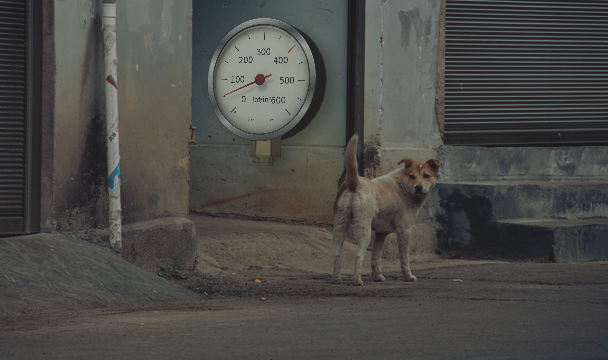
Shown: 50,psi
